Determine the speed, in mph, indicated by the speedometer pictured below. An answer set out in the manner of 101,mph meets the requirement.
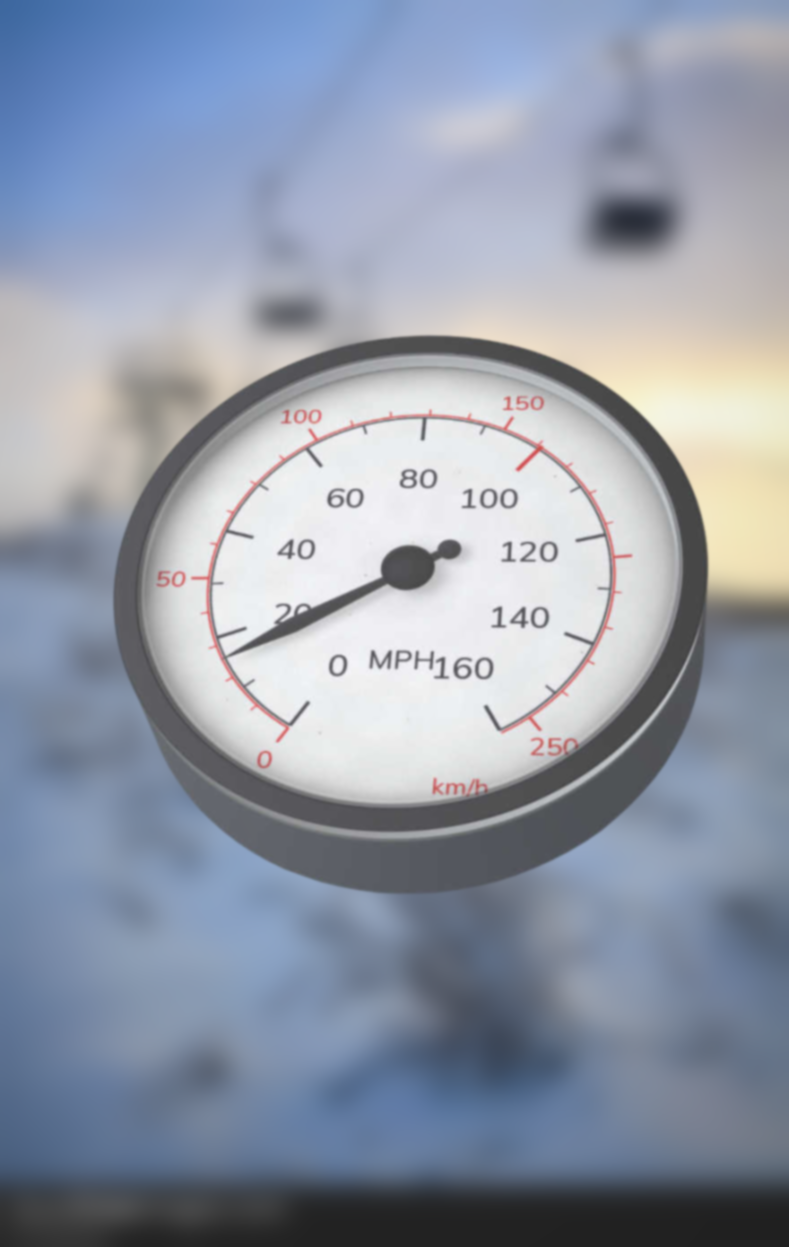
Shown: 15,mph
